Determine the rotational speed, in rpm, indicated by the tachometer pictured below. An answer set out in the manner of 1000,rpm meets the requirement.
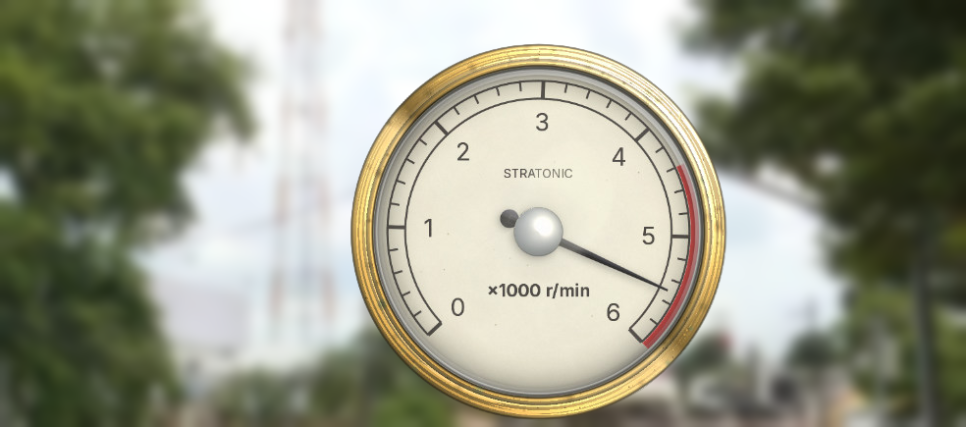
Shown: 5500,rpm
